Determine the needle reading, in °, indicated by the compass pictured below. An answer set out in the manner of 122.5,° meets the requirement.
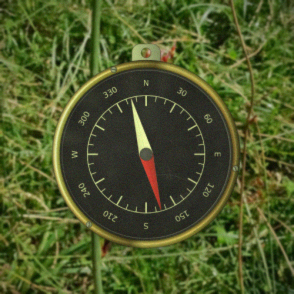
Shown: 165,°
